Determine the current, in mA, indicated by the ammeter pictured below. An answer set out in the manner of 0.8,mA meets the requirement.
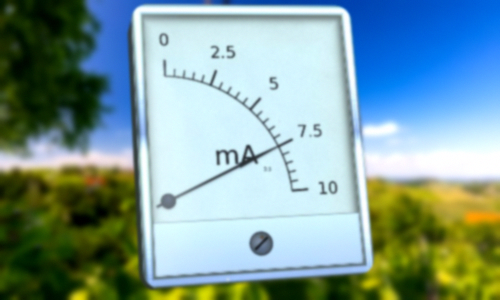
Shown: 7.5,mA
